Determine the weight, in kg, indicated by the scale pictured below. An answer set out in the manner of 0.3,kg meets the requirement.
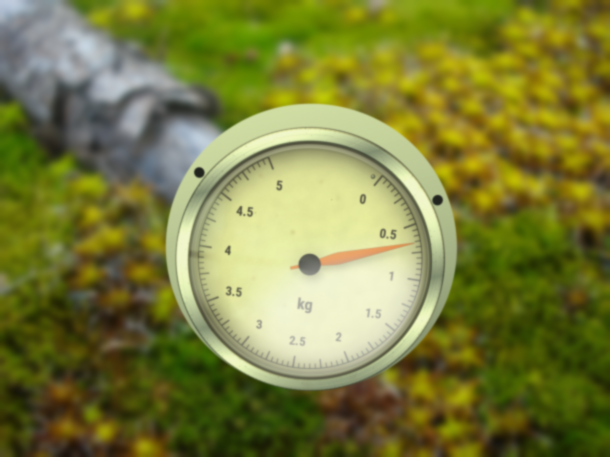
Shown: 0.65,kg
